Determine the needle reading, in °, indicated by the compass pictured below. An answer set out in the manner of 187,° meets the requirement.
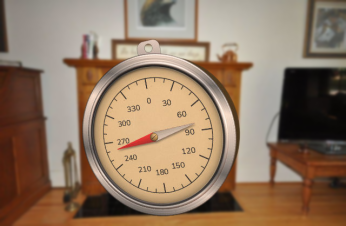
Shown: 260,°
